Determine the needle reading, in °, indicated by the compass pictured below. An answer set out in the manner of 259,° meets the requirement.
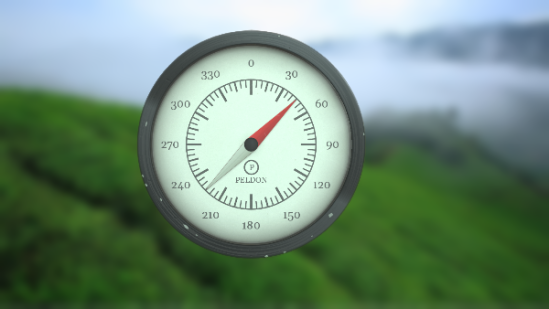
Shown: 45,°
